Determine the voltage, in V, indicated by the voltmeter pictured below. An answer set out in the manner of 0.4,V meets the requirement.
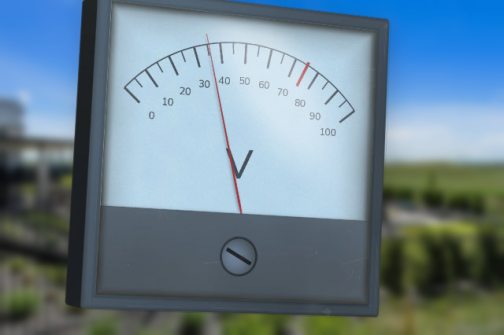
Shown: 35,V
